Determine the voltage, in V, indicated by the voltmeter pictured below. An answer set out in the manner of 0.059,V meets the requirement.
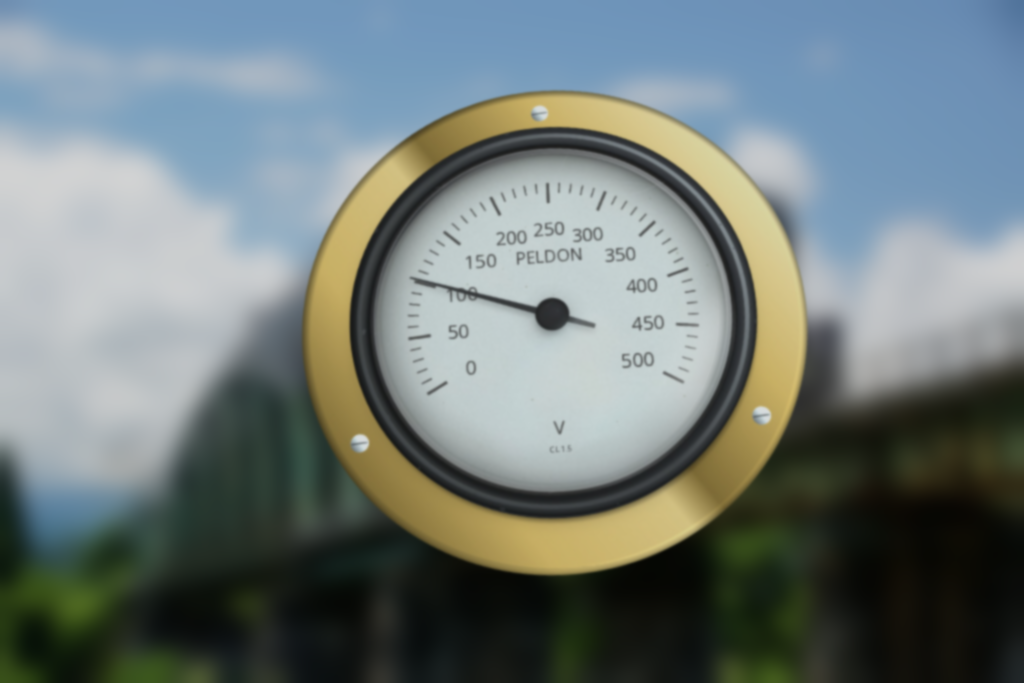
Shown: 100,V
